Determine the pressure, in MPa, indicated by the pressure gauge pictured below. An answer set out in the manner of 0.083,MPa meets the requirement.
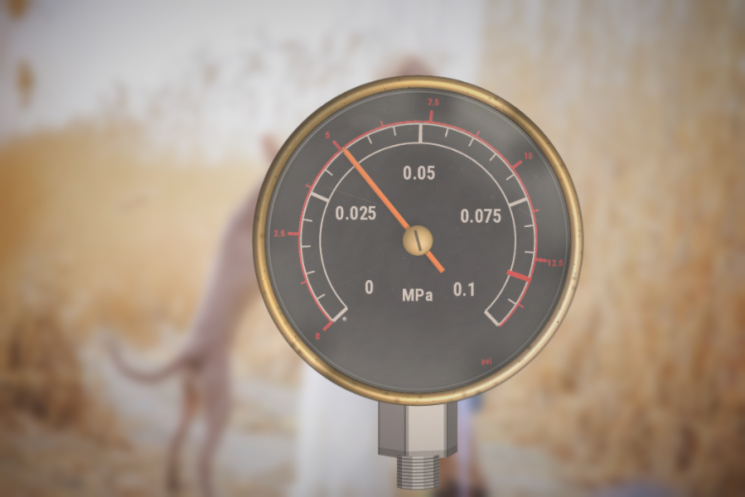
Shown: 0.035,MPa
